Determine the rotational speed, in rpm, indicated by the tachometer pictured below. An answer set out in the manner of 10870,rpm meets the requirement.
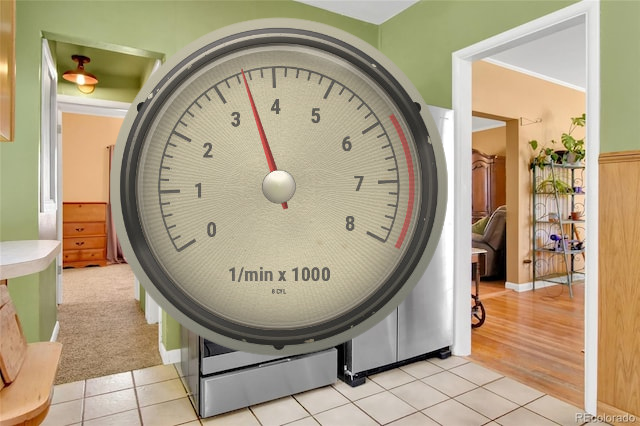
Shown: 3500,rpm
